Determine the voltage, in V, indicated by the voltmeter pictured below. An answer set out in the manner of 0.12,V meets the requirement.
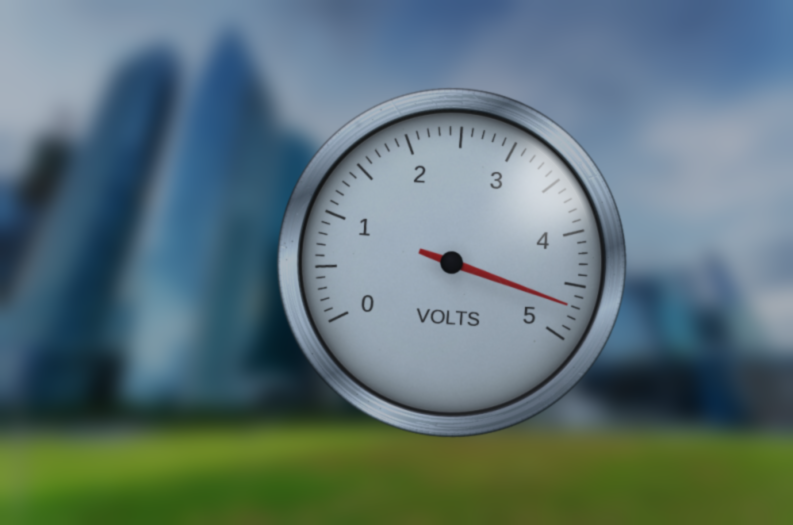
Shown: 4.7,V
